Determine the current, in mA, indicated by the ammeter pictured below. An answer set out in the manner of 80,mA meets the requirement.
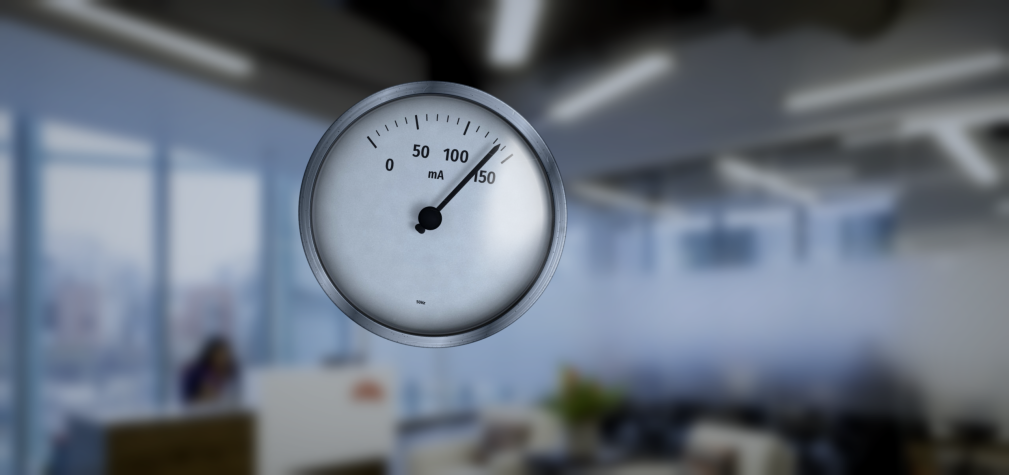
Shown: 135,mA
